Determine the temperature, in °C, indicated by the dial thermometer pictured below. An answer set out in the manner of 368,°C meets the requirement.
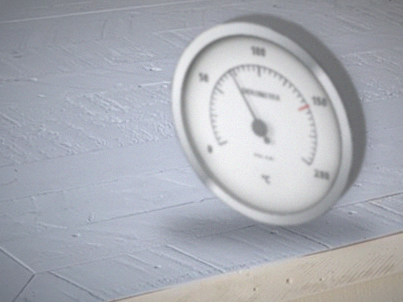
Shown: 75,°C
